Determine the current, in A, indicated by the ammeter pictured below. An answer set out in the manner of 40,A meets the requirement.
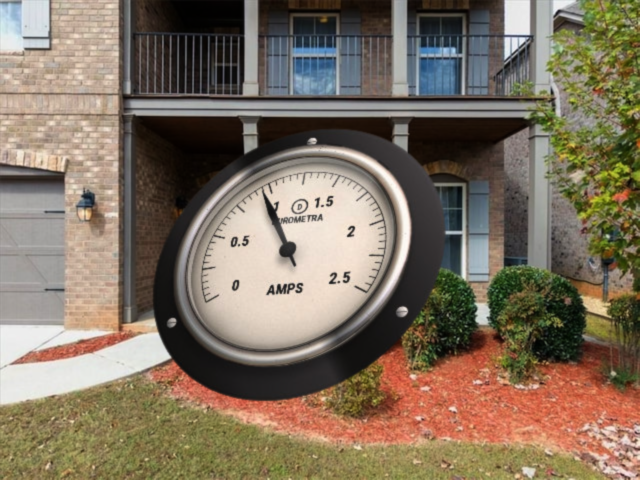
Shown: 0.95,A
